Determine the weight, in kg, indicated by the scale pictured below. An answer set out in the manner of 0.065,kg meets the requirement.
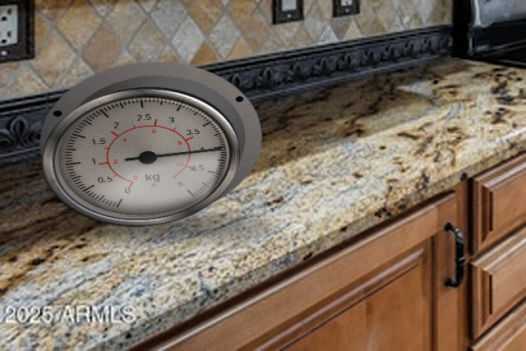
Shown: 4,kg
